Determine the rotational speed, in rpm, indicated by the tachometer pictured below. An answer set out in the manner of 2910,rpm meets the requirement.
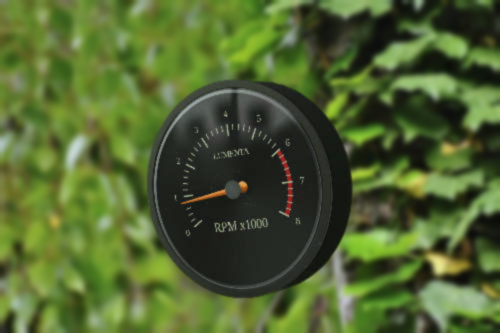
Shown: 800,rpm
